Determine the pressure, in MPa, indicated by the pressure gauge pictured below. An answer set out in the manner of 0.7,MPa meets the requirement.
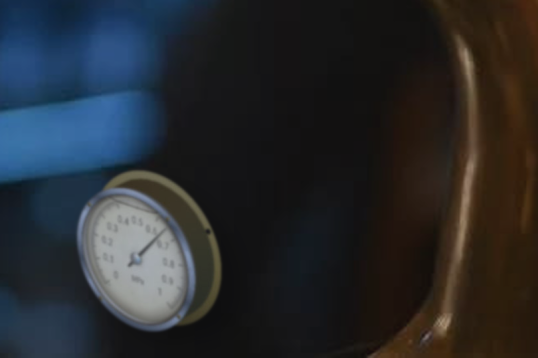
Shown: 0.65,MPa
